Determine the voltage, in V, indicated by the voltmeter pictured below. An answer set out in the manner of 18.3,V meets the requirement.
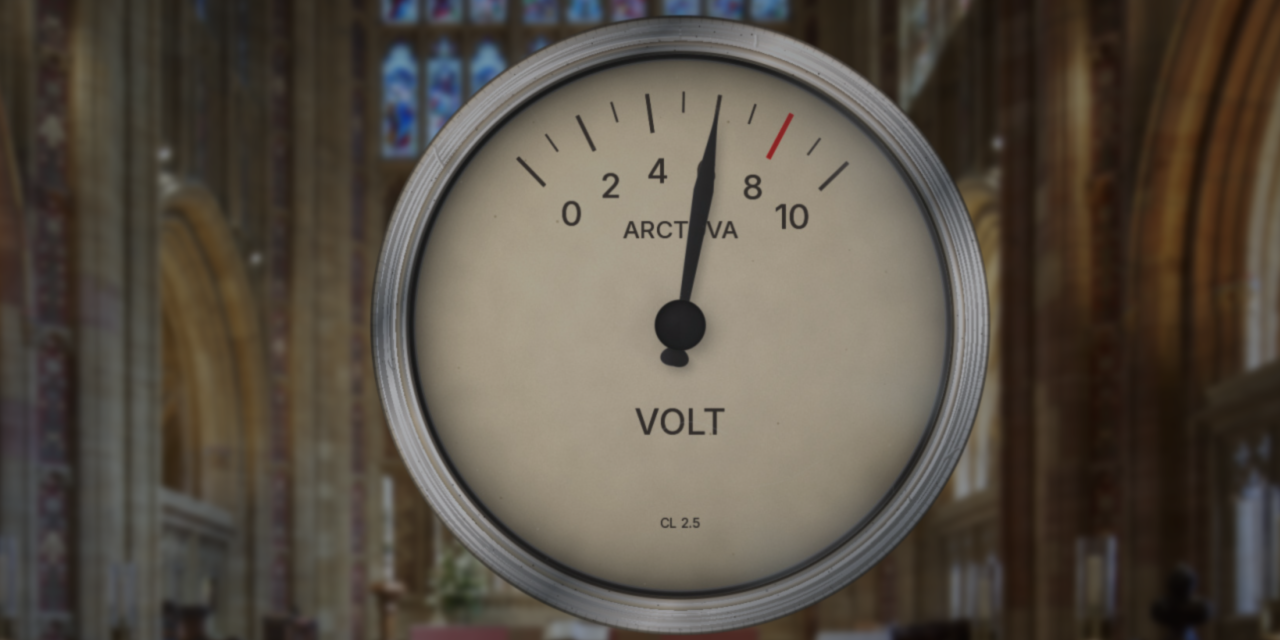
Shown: 6,V
